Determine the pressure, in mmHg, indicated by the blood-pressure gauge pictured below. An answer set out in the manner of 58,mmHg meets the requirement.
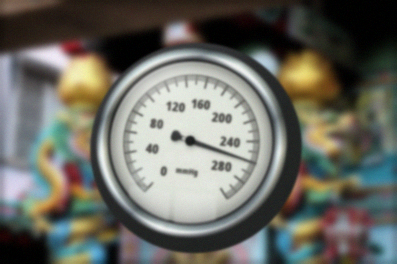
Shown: 260,mmHg
